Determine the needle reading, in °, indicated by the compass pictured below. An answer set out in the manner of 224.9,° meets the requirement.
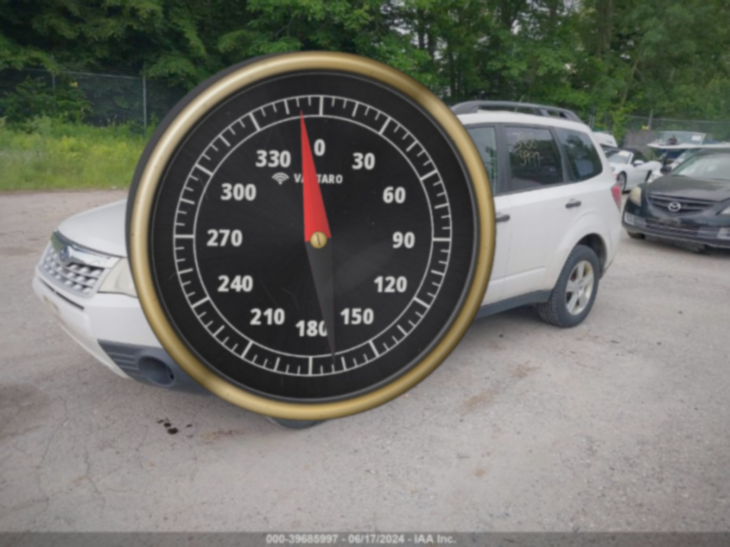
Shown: 350,°
